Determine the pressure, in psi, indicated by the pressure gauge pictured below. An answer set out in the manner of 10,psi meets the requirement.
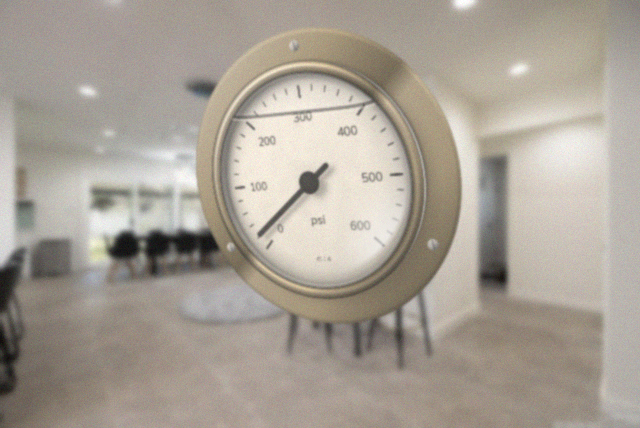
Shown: 20,psi
